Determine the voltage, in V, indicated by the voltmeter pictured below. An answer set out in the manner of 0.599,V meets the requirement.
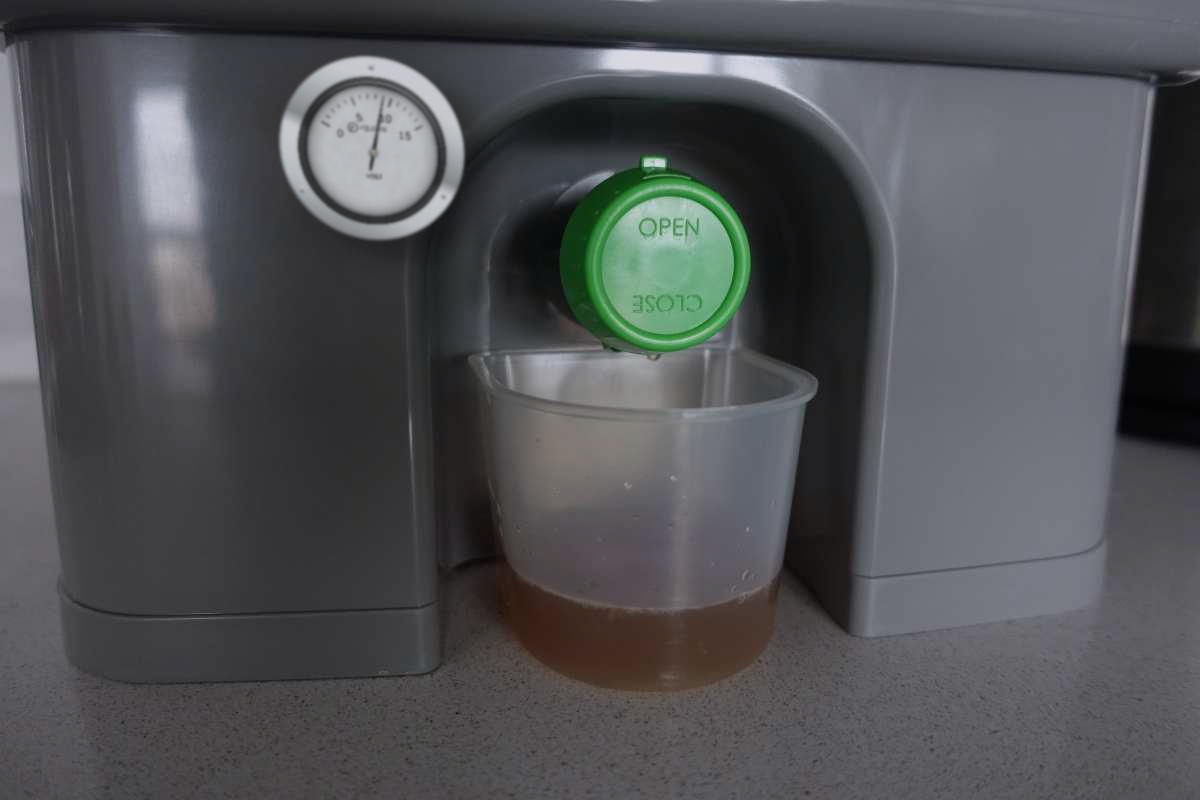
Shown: 9,V
